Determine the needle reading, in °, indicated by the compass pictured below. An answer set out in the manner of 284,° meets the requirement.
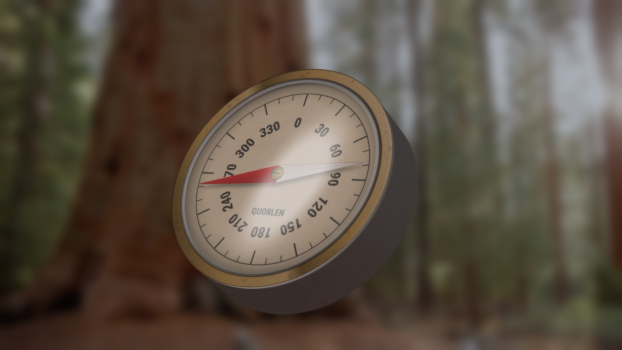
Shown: 260,°
